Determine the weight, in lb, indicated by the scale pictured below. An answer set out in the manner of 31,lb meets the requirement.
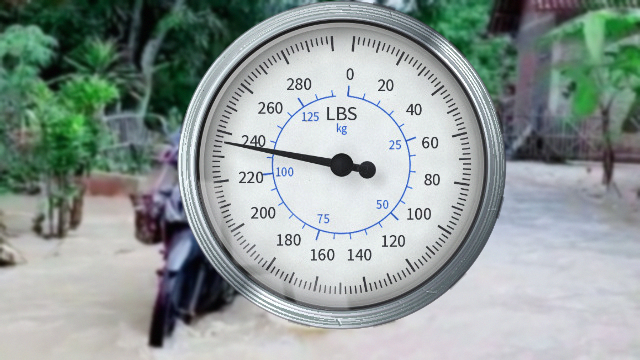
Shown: 236,lb
